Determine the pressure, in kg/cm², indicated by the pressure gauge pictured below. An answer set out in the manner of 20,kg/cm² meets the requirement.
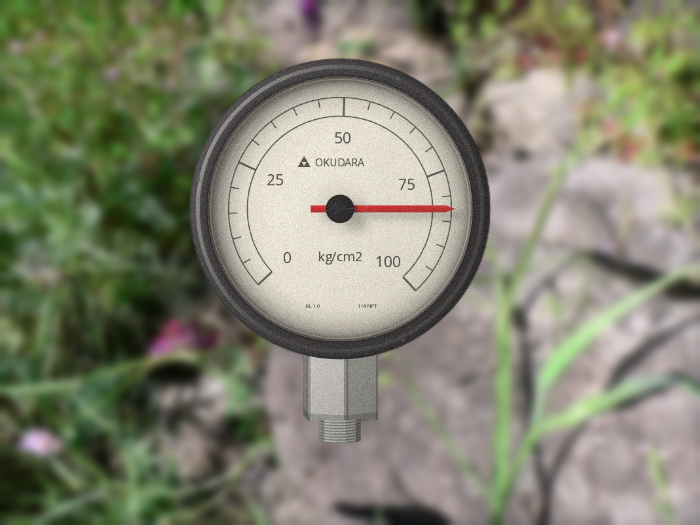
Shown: 82.5,kg/cm²
